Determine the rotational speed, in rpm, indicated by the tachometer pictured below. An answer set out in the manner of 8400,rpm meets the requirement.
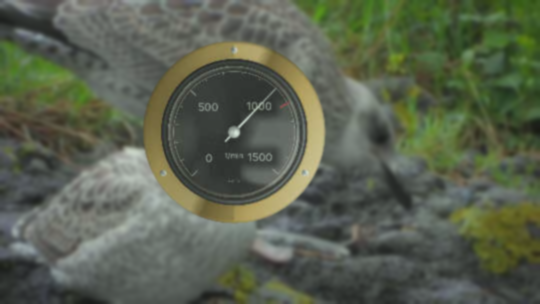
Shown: 1000,rpm
